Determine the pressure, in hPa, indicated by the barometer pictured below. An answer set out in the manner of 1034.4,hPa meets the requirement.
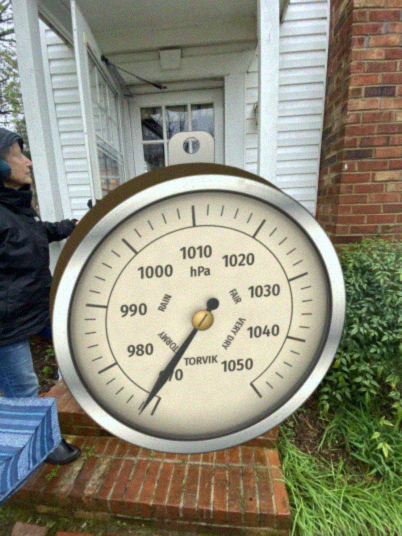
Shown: 972,hPa
